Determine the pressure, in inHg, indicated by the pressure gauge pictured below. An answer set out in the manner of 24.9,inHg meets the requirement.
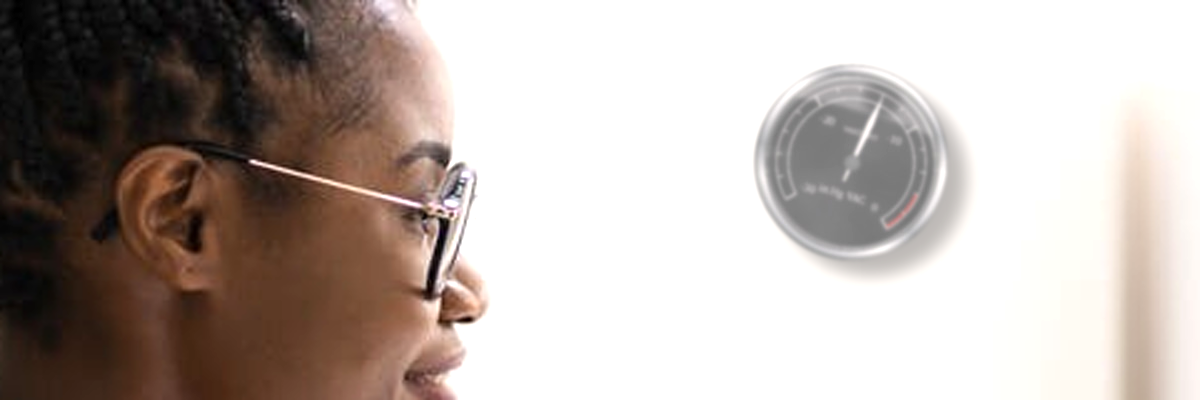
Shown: -14,inHg
